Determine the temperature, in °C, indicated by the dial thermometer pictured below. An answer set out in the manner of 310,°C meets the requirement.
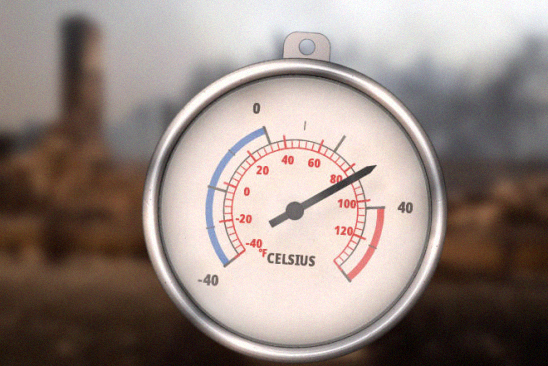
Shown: 30,°C
